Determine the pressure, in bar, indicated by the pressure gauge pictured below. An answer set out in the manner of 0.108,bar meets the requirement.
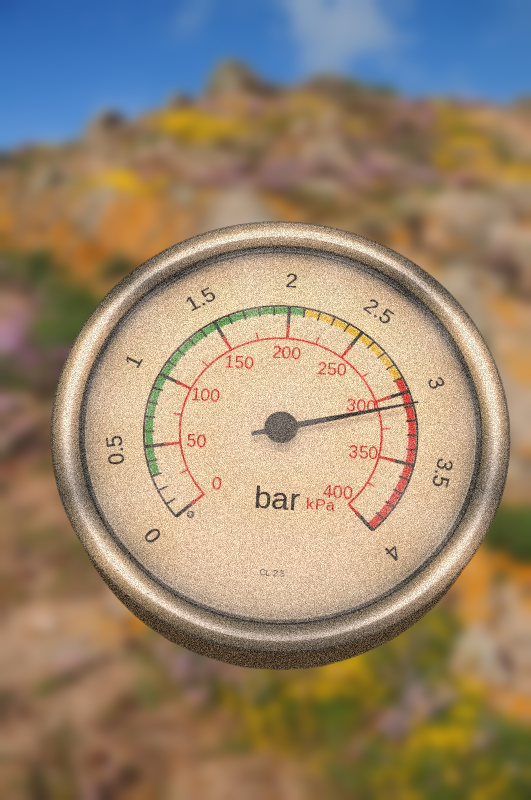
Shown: 3.1,bar
